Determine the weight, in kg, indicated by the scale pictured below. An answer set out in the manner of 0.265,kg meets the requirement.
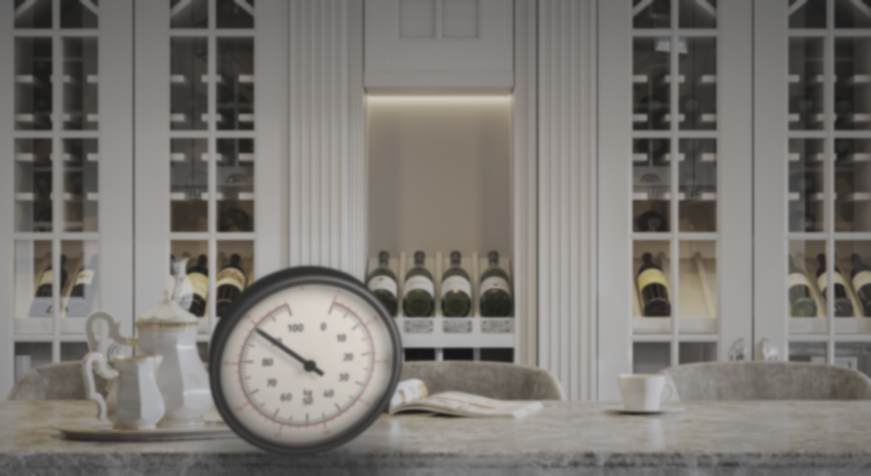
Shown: 90,kg
